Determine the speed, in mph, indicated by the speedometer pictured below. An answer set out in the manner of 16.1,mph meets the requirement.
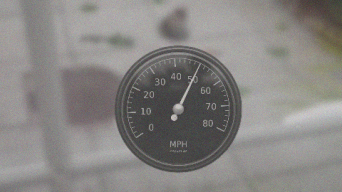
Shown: 50,mph
